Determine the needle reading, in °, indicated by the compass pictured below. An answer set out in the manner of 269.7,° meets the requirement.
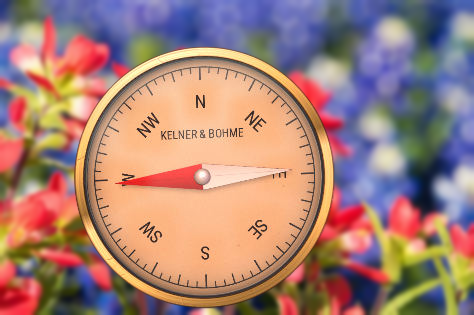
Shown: 267.5,°
